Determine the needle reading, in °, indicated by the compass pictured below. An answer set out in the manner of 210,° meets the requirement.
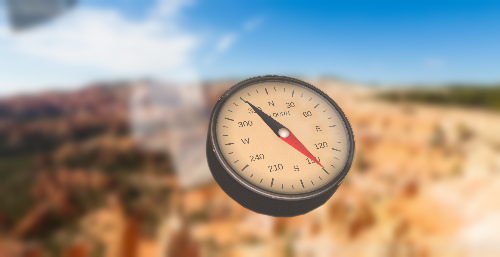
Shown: 150,°
